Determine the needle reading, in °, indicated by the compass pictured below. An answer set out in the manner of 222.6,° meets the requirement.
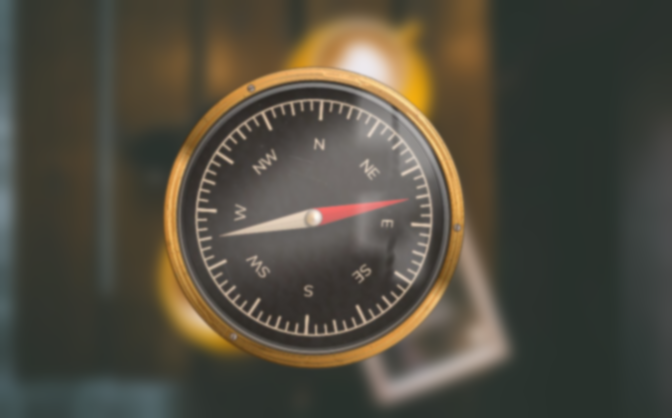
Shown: 75,°
